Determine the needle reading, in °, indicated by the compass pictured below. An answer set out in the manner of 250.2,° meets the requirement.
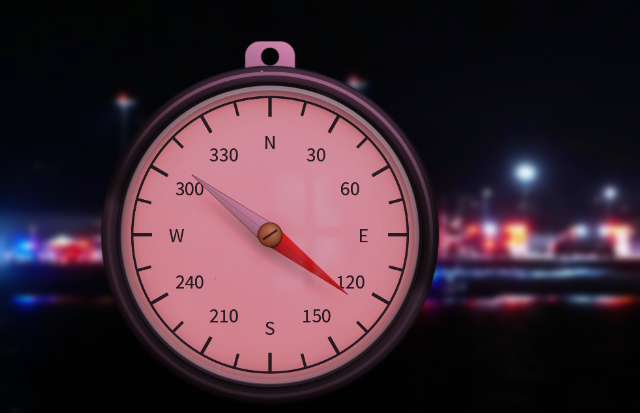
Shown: 127.5,°
